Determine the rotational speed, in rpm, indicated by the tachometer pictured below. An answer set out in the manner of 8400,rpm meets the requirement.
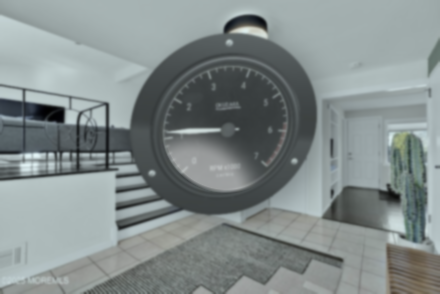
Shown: 1200,rpm
